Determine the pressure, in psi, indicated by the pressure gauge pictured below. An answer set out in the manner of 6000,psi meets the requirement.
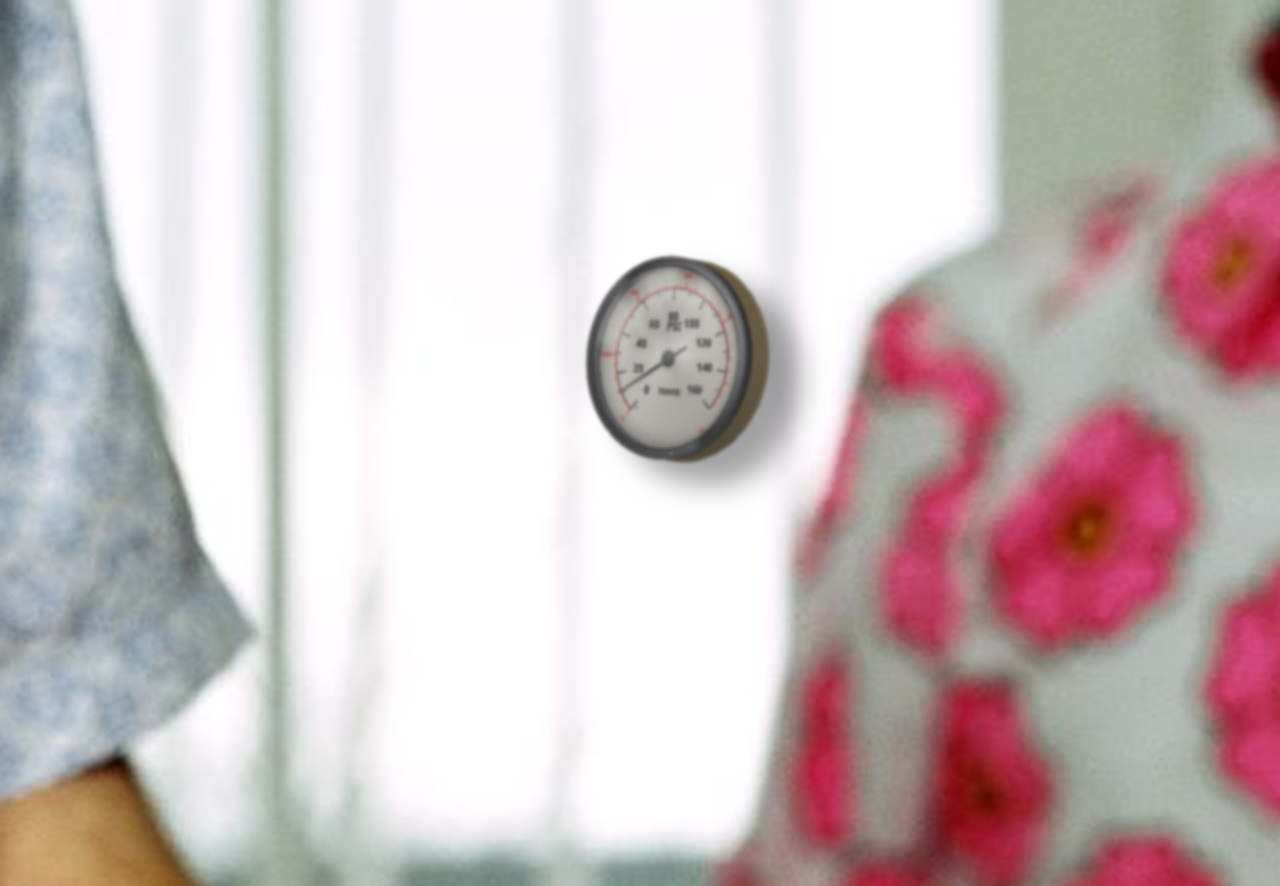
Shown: 10,psi
